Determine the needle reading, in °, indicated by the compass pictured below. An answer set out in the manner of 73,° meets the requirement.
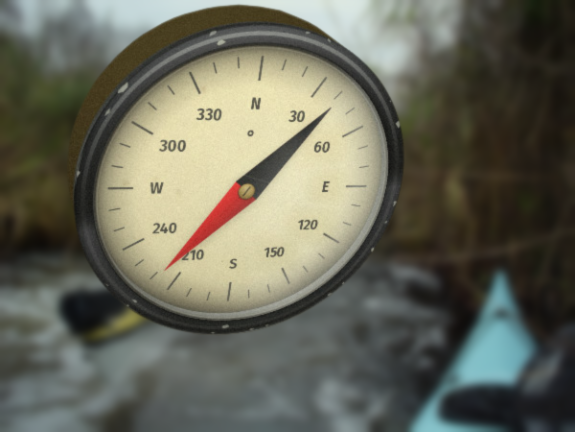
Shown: 220,°
